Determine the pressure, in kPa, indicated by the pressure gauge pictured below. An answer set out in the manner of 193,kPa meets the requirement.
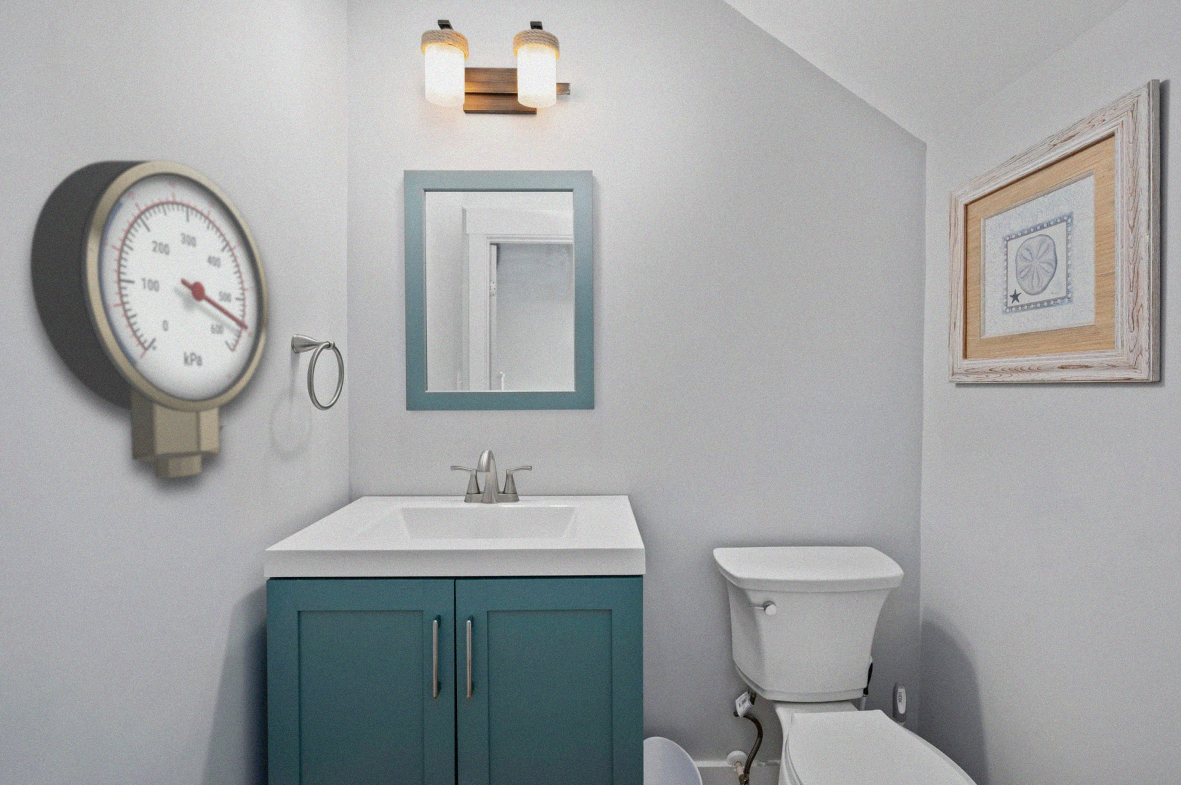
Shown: 550,kPa
